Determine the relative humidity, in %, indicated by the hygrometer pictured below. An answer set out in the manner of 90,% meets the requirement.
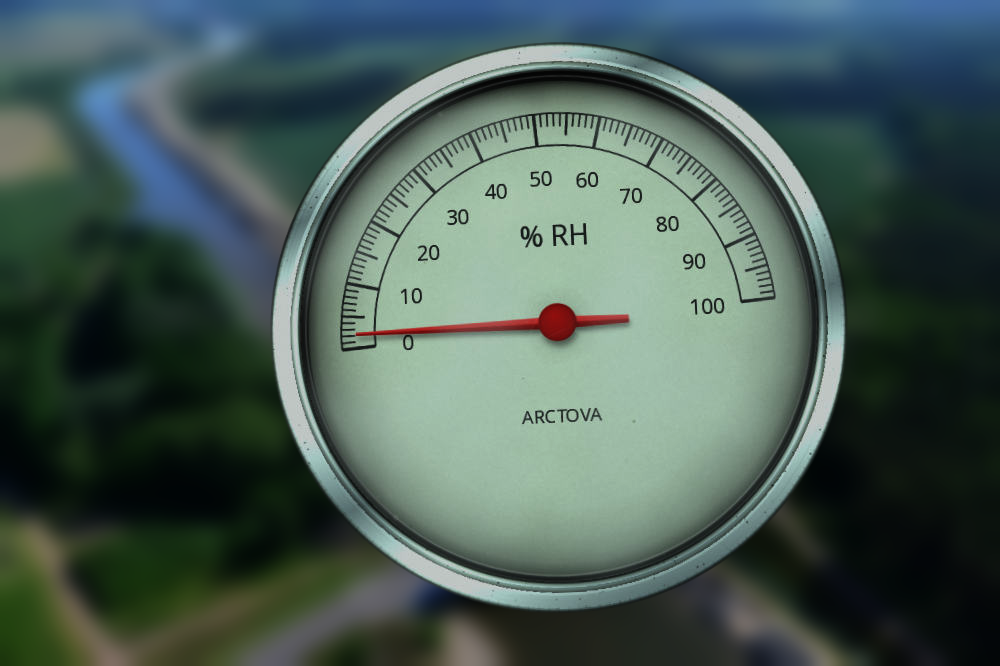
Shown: 2,%
